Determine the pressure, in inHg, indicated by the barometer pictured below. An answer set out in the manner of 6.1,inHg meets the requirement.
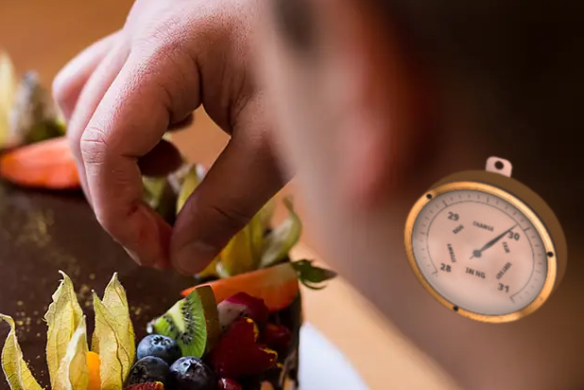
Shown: 29.9,inHg
